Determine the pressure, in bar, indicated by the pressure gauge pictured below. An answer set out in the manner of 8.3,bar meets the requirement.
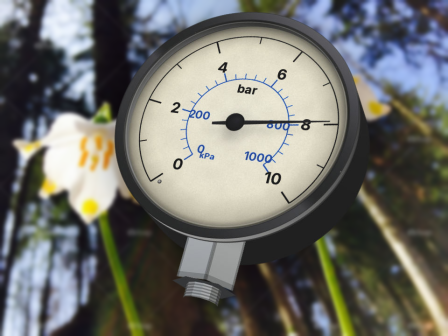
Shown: 8,bar
